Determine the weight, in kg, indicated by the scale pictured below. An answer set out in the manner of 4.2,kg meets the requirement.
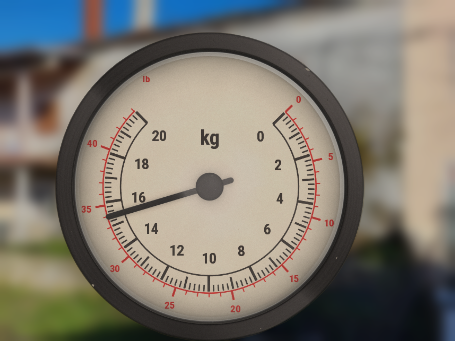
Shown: 15.4,kg
